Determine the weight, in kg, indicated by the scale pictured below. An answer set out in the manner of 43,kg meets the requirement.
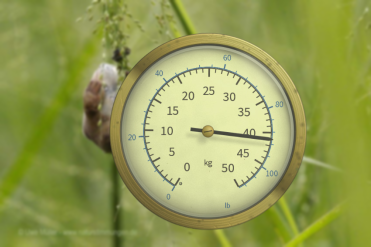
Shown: 41,kg
